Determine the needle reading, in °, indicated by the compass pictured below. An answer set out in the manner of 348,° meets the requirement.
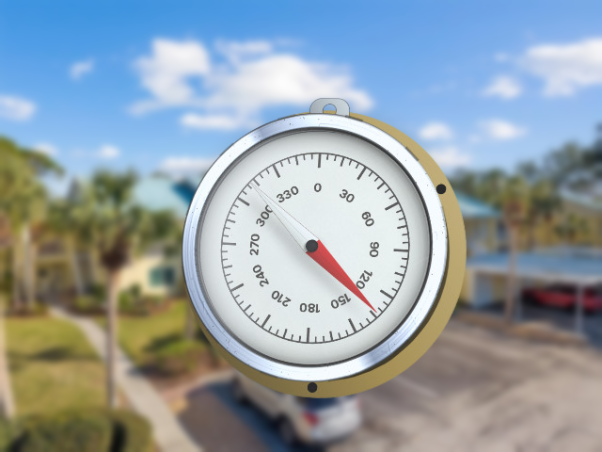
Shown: 132.5,°
